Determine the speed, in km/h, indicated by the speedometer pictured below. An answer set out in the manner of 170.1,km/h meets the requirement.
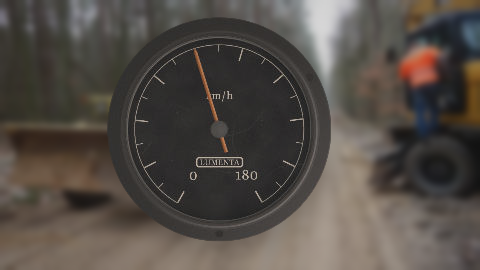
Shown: 80,km/h
